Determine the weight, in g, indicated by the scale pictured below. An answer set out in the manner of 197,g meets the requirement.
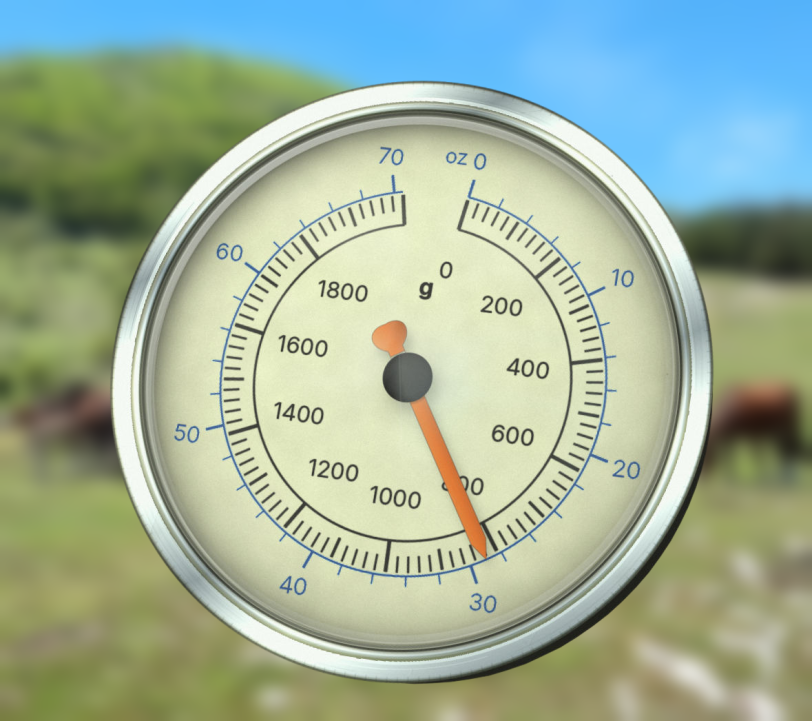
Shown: 820,g
